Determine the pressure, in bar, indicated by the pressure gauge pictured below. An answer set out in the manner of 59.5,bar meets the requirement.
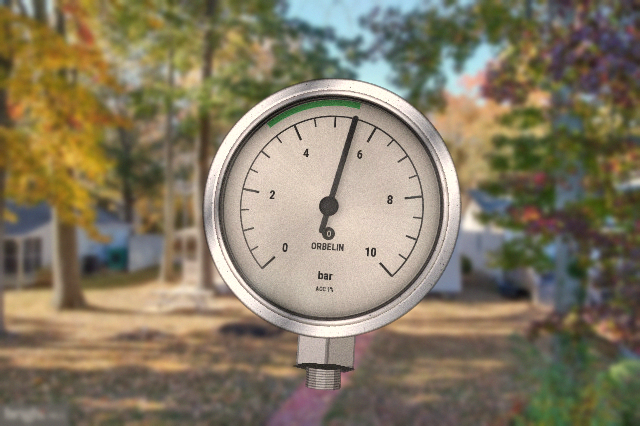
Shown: 5.5,bar
